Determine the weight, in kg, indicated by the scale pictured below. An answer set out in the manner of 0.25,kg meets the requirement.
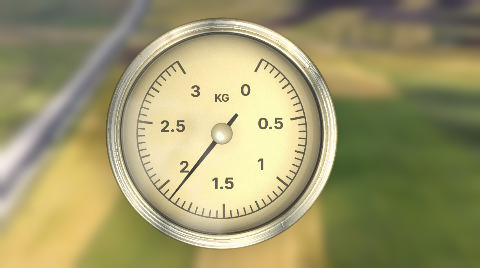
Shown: 1.9,kg
